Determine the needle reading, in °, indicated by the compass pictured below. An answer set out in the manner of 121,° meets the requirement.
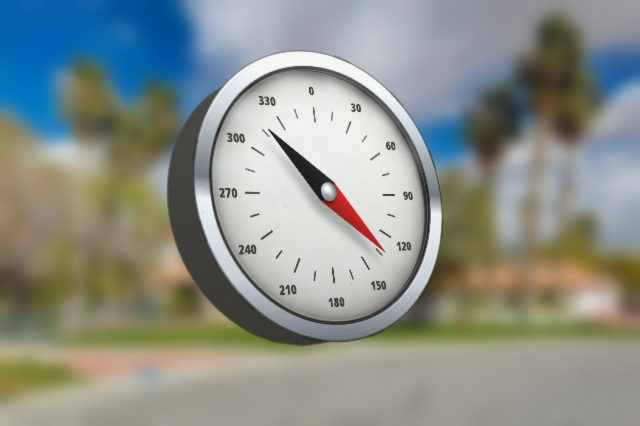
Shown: 135,°
